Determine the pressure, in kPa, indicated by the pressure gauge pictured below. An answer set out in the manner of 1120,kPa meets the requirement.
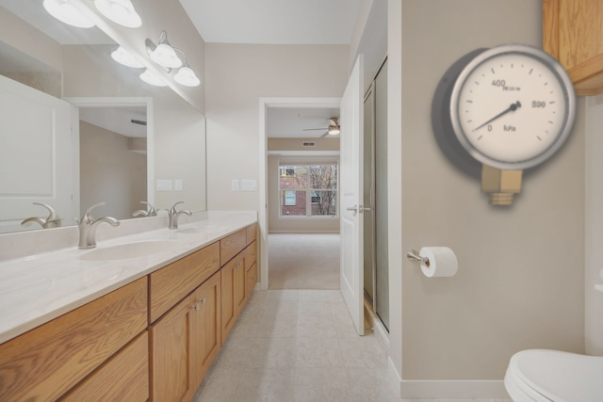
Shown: 50,kPa
